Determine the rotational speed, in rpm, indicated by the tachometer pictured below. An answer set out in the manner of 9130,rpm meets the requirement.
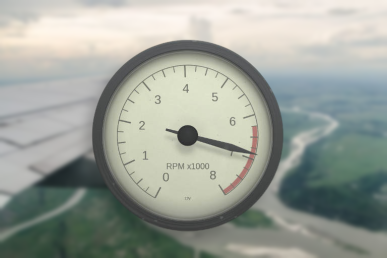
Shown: 6875,rpm
